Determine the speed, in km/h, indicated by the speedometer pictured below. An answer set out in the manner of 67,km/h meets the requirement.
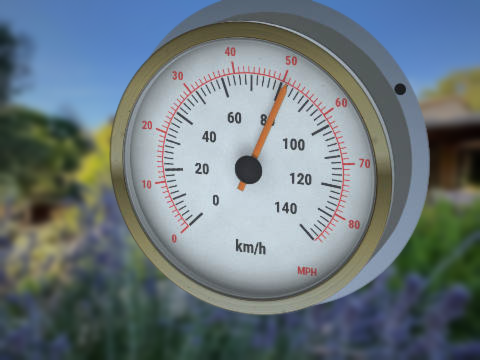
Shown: 82,km/h
